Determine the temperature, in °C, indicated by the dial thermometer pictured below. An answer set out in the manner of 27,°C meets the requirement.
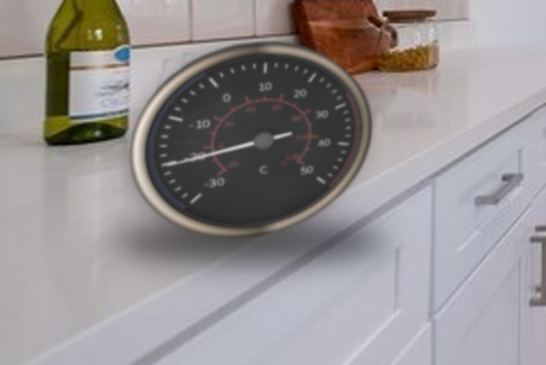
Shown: -20,°C
